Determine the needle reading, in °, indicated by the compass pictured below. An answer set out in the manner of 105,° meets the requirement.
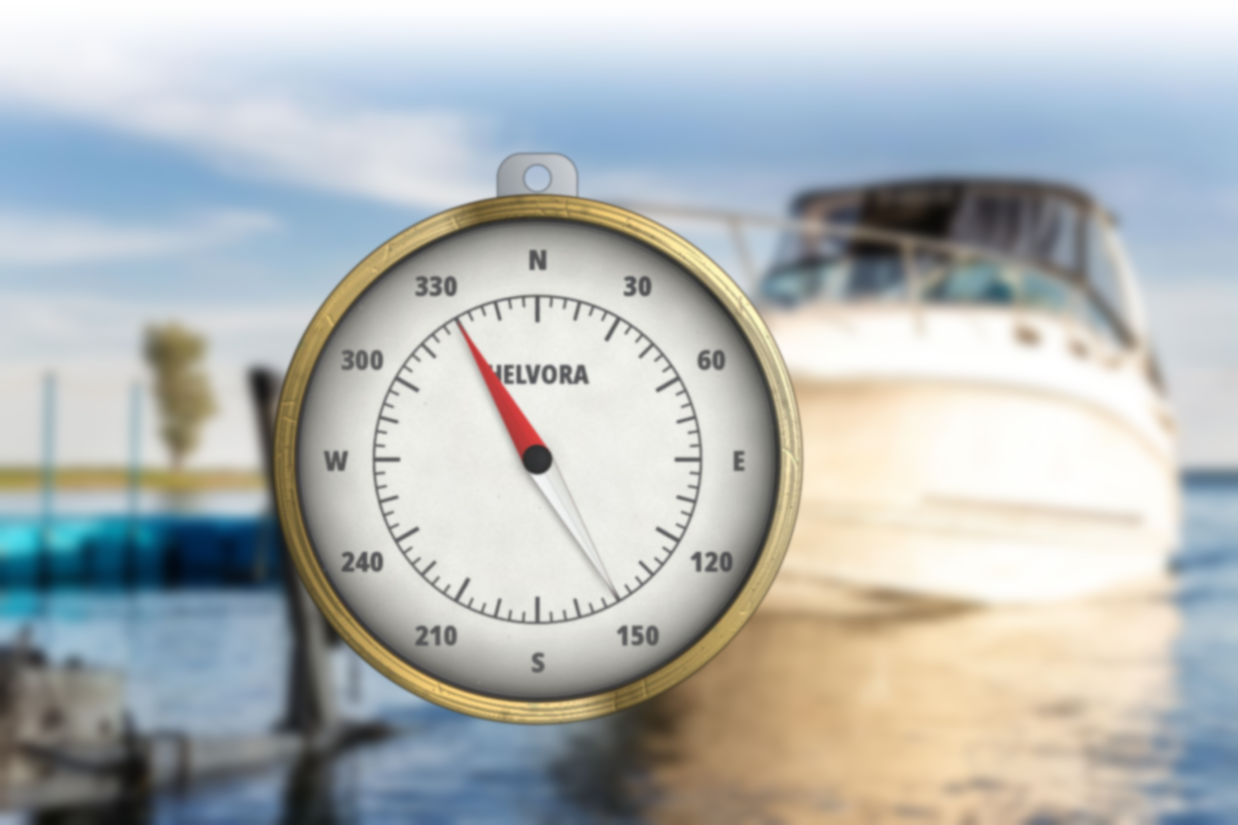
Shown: 330,°
